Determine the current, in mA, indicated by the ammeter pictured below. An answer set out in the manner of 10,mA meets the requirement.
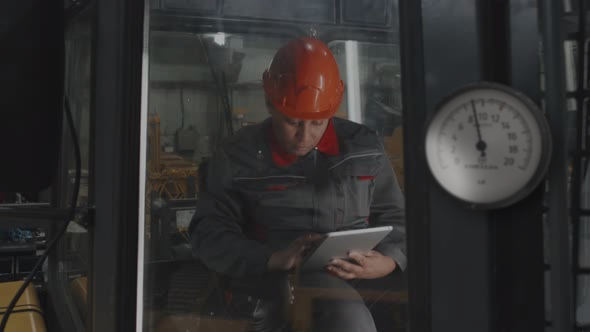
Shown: 9,mA
